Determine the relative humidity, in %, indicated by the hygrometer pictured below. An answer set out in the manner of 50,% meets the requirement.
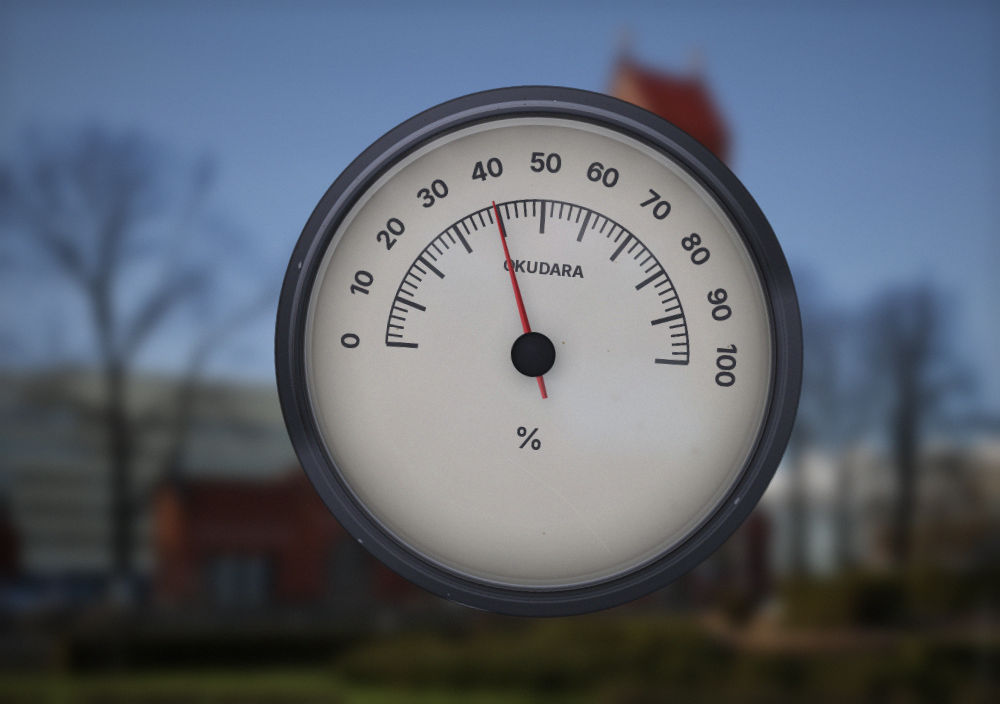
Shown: 40,%
